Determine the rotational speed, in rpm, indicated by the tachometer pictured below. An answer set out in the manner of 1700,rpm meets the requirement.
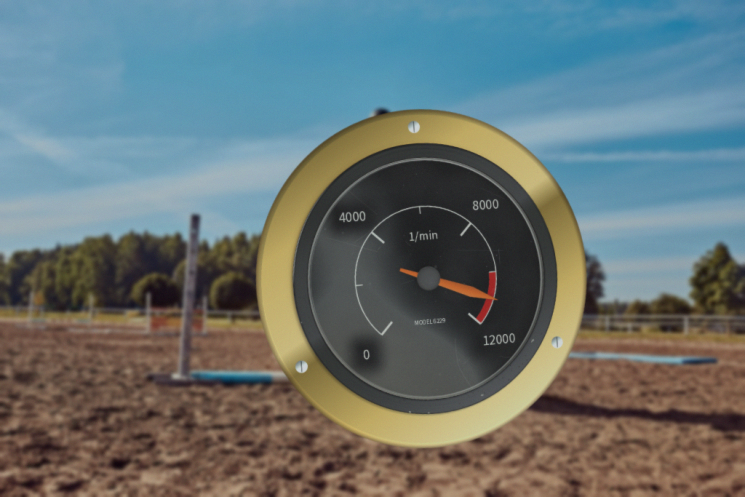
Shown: 11000,rpm
